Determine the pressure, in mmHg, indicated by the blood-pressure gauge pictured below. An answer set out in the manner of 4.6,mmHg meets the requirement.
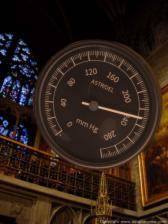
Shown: 230,mmHg
